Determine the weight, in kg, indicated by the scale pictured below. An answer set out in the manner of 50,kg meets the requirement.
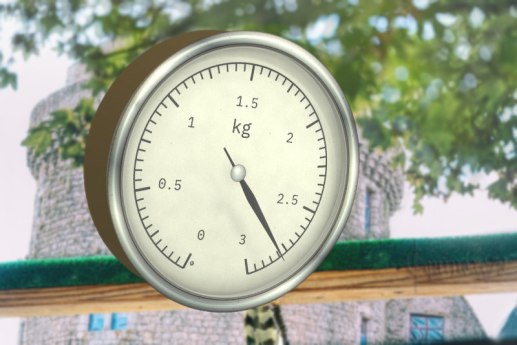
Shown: 2.8,kg
